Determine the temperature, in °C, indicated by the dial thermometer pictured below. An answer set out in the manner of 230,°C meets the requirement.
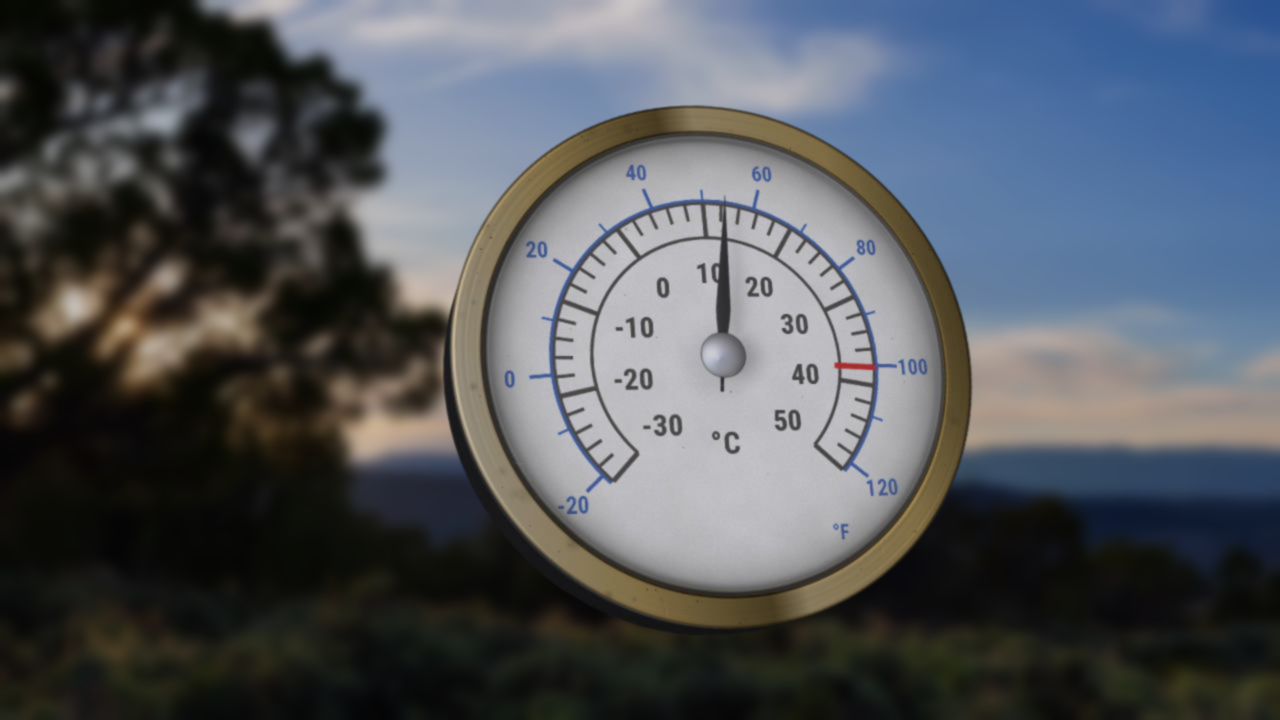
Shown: 12,°C
